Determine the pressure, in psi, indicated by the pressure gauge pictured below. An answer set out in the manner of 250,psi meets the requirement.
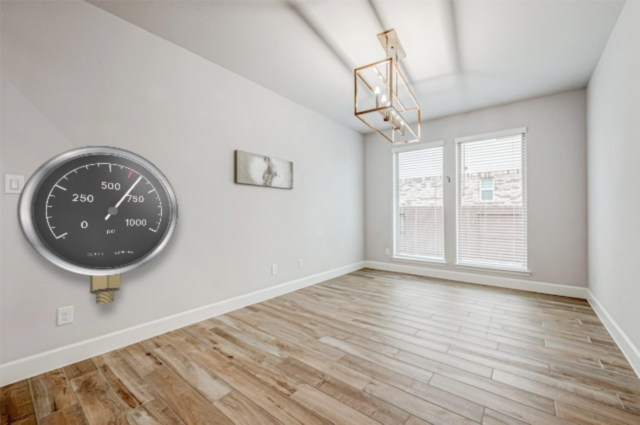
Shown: 650,psi
